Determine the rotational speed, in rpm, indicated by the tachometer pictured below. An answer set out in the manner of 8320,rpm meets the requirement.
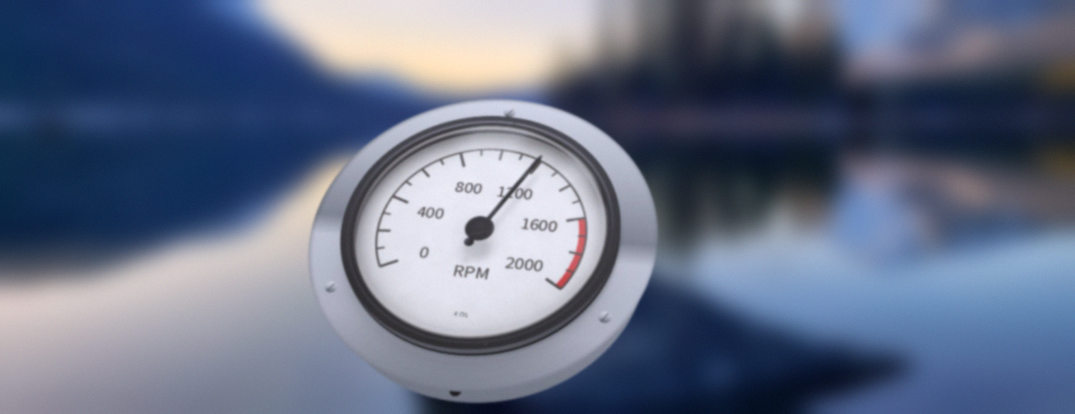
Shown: 1200,rpm
